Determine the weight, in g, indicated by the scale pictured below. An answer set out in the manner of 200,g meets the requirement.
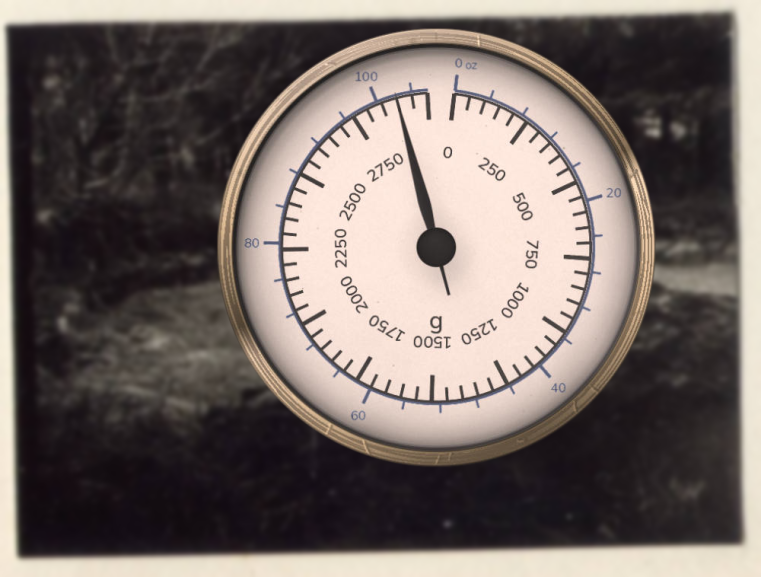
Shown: 2900,g
